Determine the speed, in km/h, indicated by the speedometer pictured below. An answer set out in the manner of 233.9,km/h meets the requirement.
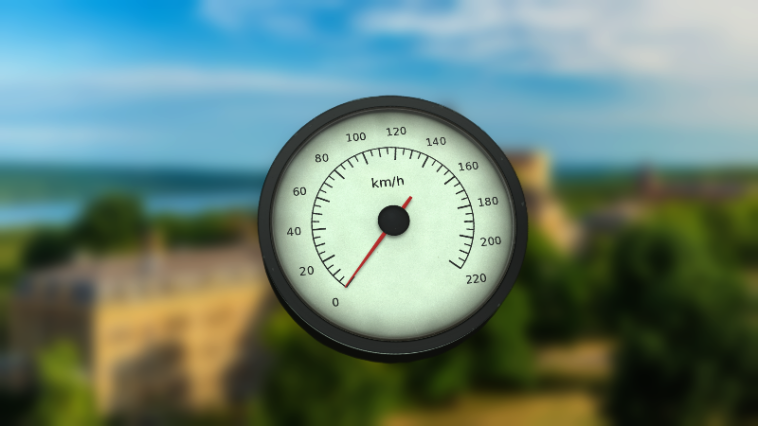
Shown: 0,km/h
